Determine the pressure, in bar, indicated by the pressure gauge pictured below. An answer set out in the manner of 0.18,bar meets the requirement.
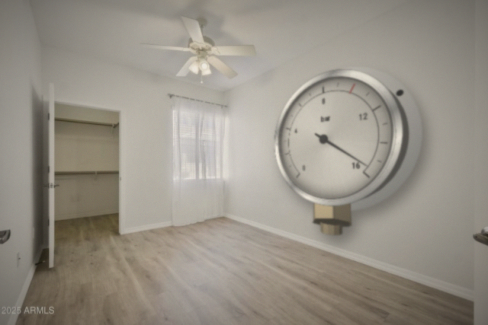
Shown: 15.5,bar
